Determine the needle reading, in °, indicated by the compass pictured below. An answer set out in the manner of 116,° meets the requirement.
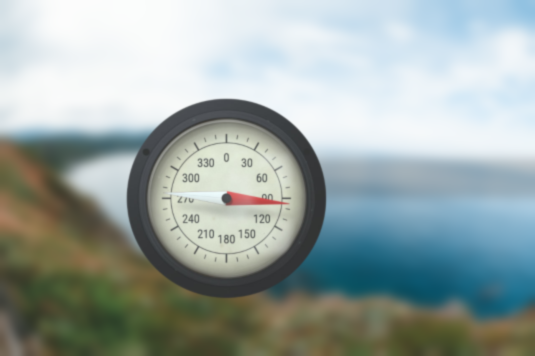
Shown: 95,°
